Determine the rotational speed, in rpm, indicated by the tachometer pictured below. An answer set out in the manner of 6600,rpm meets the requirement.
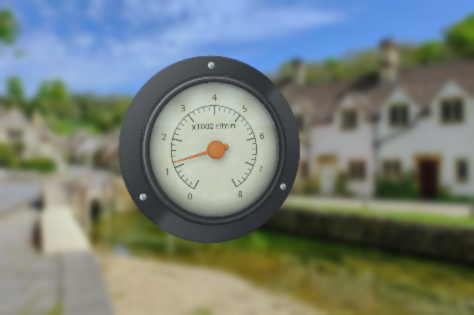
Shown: 1200,rpm
